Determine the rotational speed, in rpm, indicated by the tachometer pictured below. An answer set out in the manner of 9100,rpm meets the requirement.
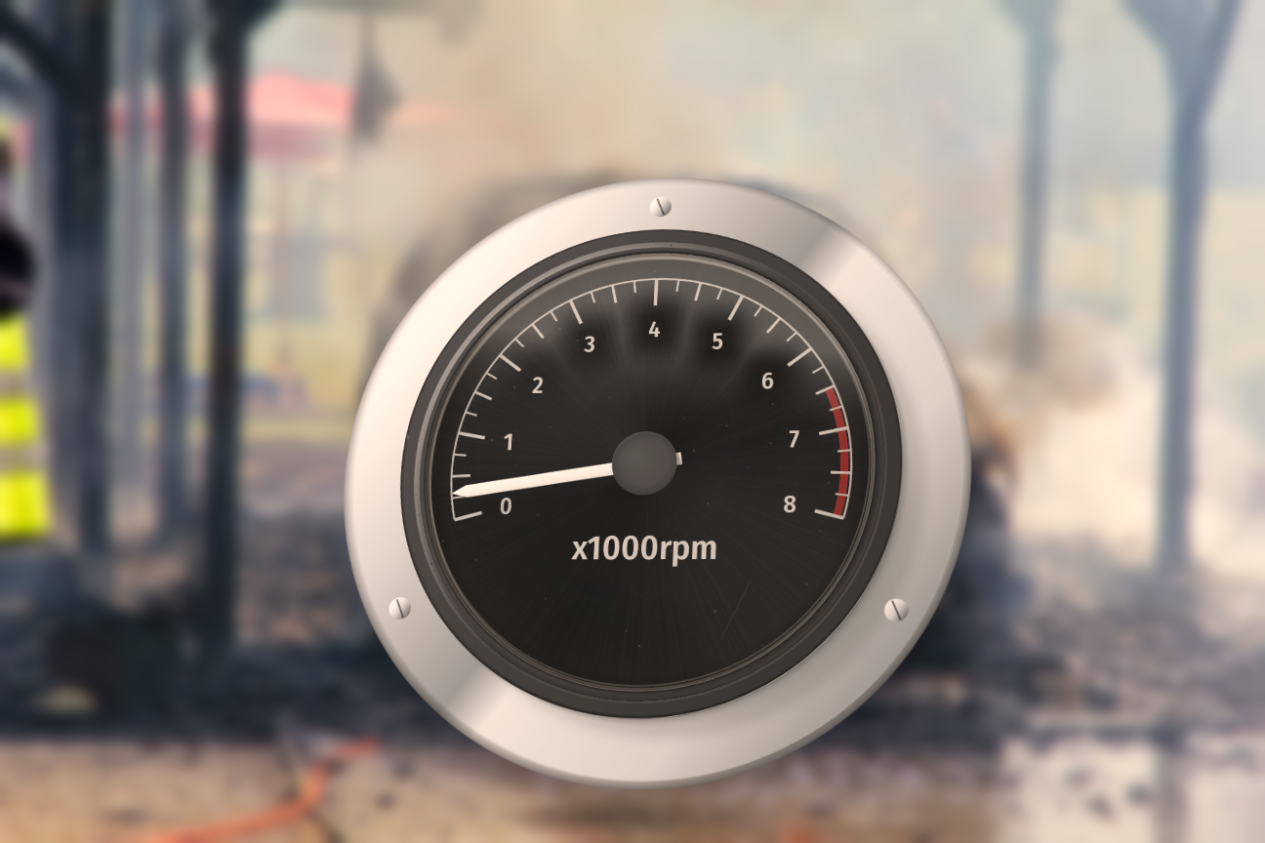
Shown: 250,rpm
